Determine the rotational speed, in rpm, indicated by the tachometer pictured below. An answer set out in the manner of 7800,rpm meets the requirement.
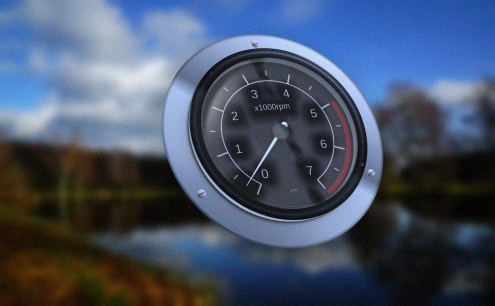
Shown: 250,rpm
